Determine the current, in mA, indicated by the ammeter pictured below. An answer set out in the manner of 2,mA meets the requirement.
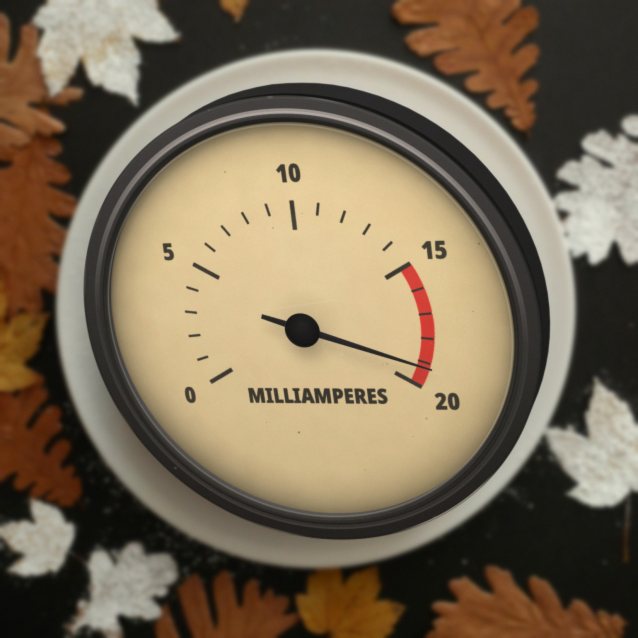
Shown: 19,mA
